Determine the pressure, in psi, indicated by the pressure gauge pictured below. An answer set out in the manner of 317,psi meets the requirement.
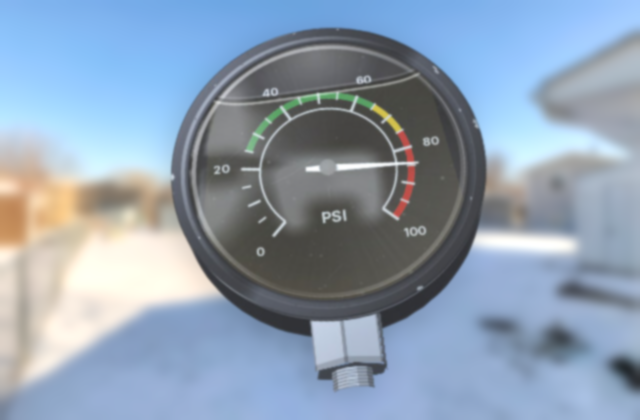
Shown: 85,psi
